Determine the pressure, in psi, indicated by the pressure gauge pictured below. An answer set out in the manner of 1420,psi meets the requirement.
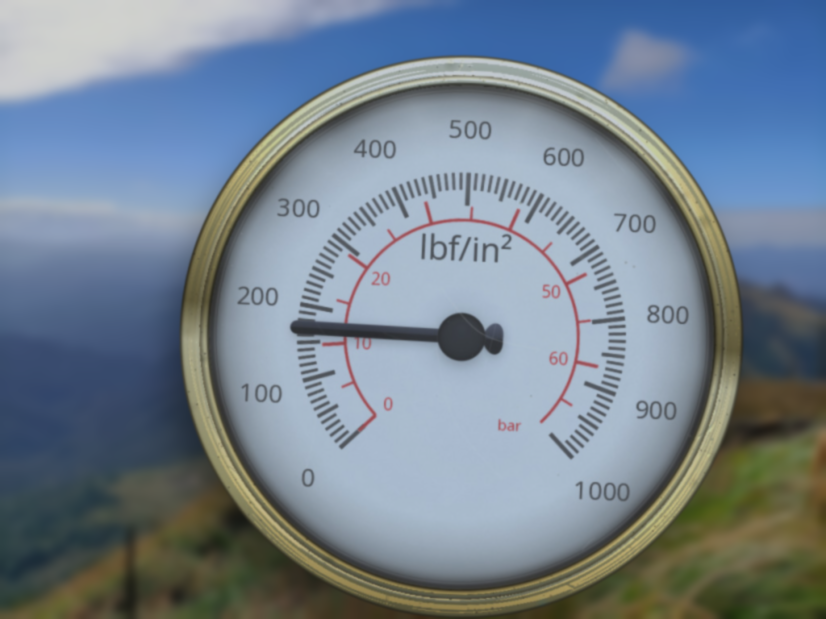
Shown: 170,psi
